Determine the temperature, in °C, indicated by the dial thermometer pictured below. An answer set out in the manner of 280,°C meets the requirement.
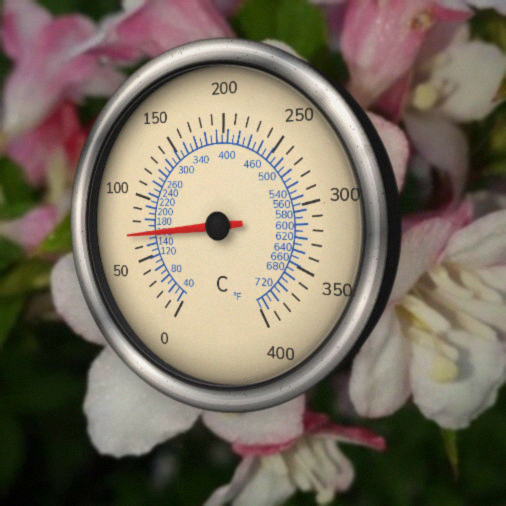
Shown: 70,°C
